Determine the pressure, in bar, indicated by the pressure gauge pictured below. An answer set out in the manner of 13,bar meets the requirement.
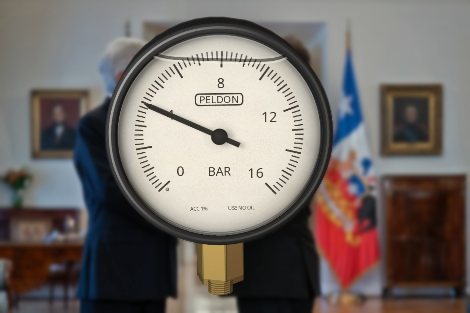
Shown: 4,bar
